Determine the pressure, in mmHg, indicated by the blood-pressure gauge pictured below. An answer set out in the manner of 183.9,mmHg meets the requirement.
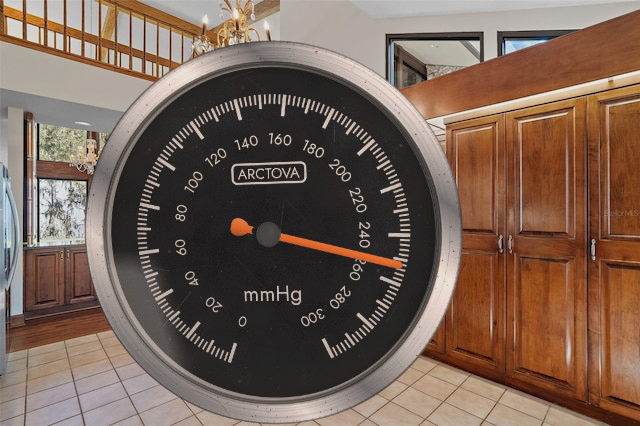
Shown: 252,mmHg
